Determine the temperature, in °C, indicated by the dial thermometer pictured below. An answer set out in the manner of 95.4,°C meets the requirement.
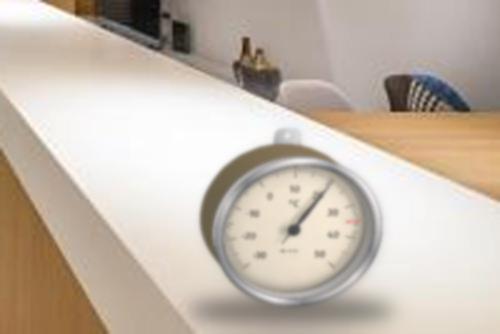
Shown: 20,°C
